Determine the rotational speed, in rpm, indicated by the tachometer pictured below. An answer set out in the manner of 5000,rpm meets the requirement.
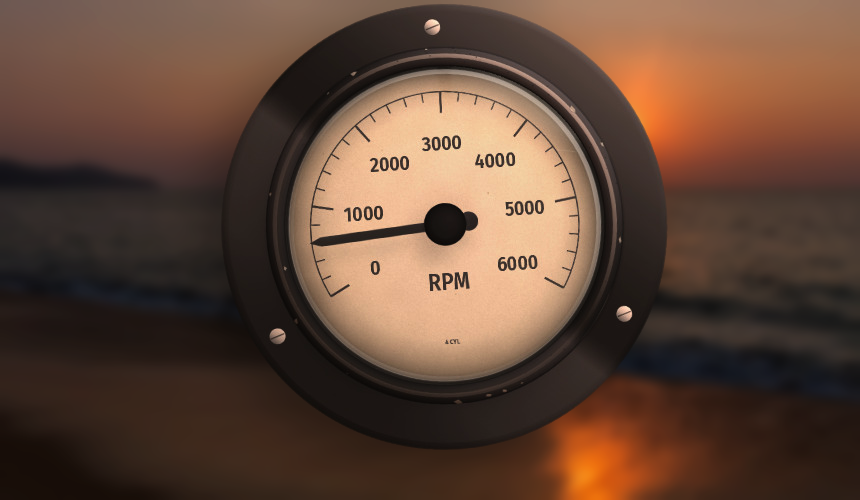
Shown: 600,rpm
